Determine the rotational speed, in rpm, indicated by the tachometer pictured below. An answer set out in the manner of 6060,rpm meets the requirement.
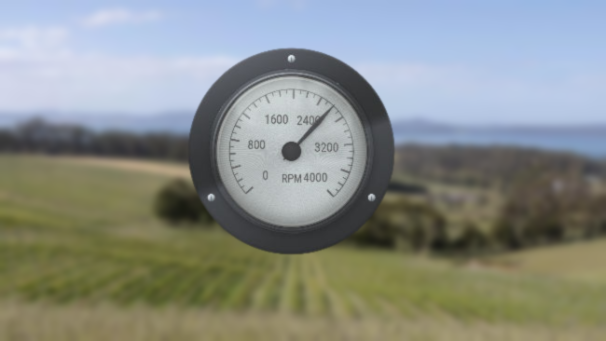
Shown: 2600,rpm
